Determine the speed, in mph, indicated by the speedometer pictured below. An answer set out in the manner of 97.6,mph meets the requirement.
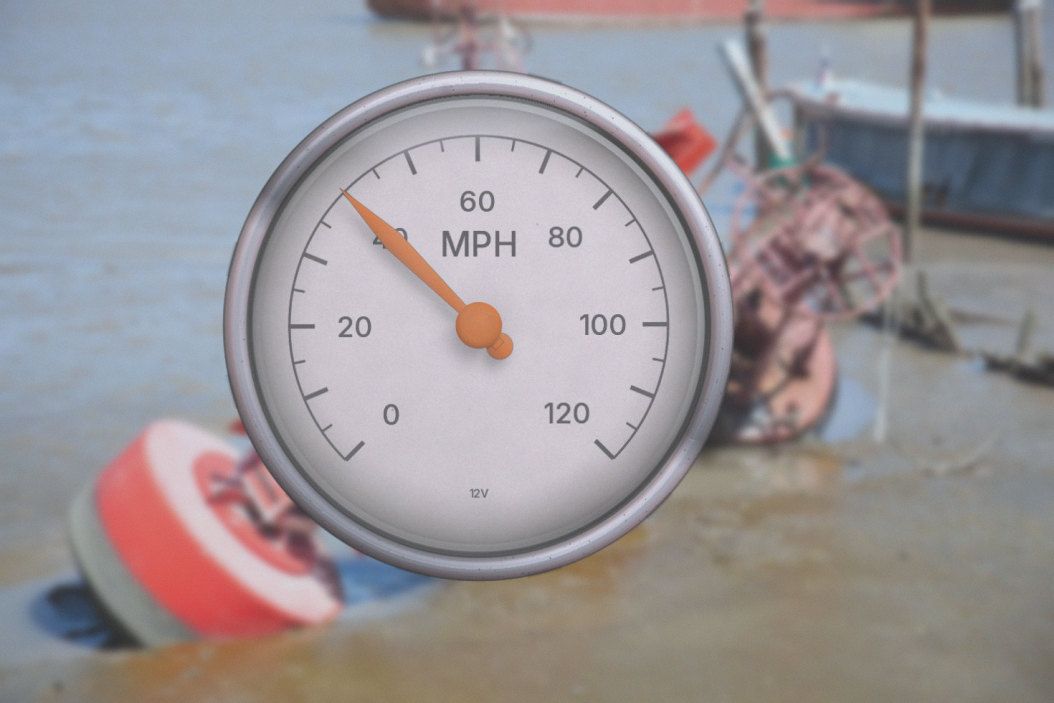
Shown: 40,mph
